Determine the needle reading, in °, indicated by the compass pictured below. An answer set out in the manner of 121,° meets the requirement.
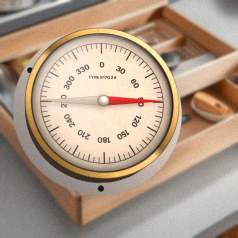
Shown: 90,°
